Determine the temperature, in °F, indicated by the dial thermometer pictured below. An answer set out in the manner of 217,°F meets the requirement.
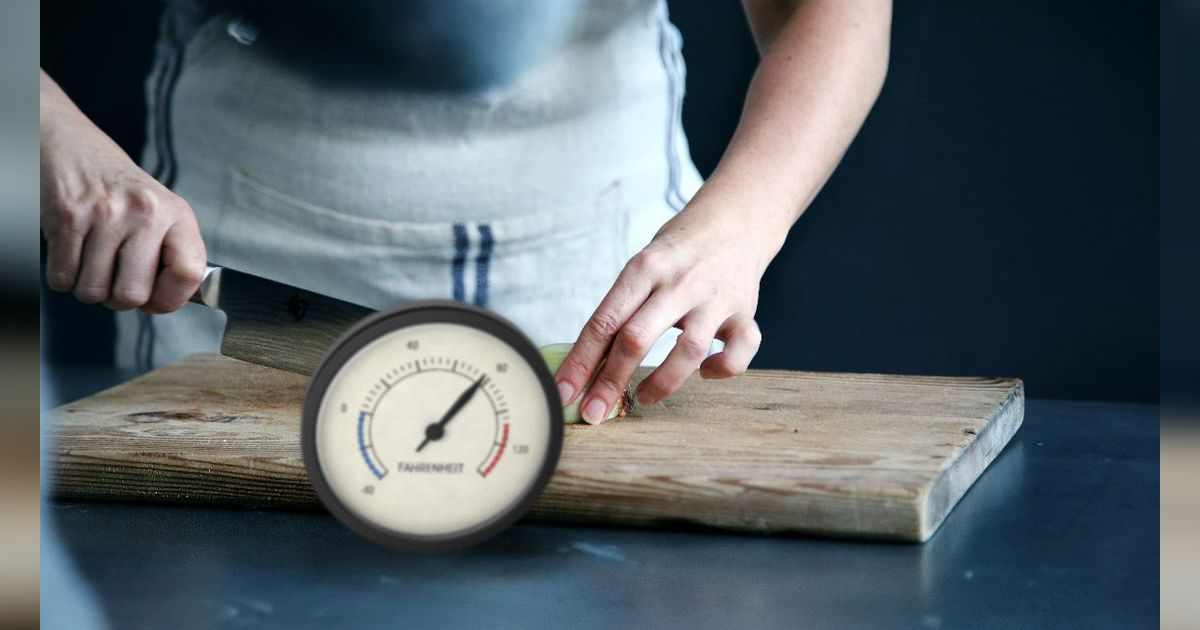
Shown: 76,°F
